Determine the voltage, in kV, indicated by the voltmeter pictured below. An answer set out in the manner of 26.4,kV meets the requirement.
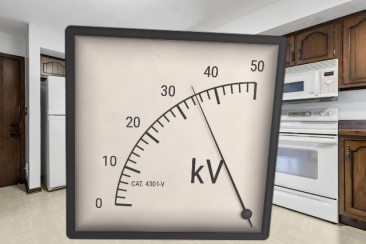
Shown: 35,kV
